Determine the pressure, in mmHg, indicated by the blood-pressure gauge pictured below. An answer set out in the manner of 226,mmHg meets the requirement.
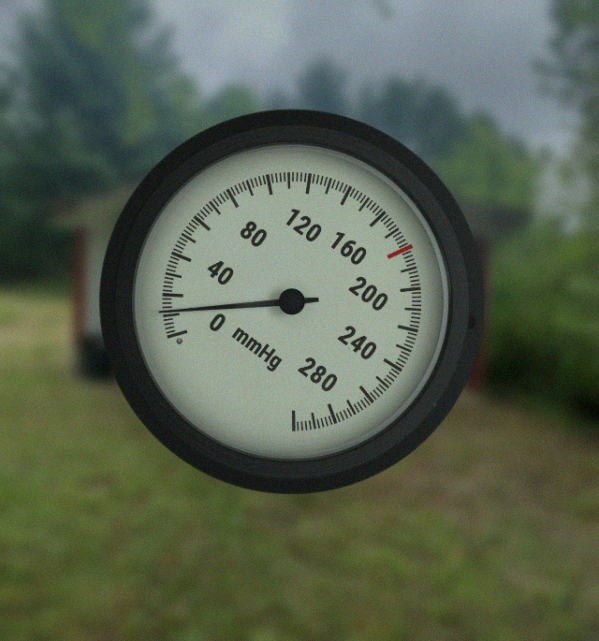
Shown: 12,mmHg
